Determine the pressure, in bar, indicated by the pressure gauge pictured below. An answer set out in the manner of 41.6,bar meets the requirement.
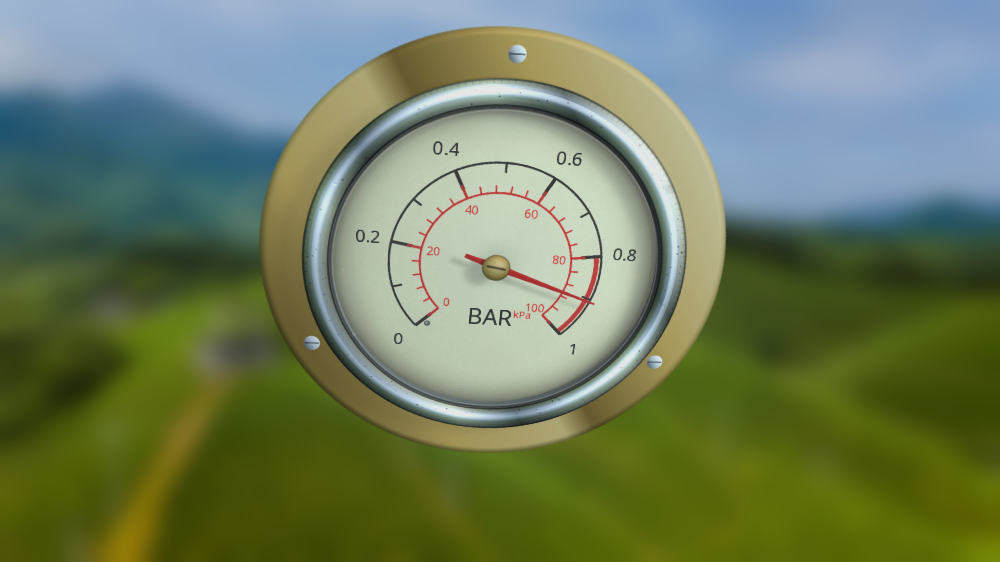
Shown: 0.9,bar
